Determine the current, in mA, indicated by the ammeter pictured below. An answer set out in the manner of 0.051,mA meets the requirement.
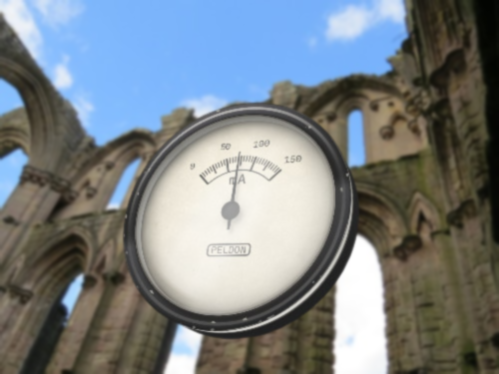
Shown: 75,mA
